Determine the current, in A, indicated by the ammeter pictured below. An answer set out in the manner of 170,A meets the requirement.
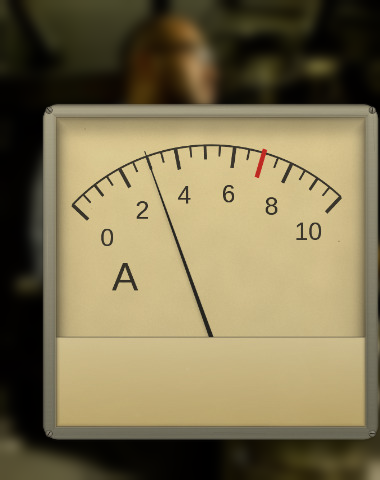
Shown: 3,A
